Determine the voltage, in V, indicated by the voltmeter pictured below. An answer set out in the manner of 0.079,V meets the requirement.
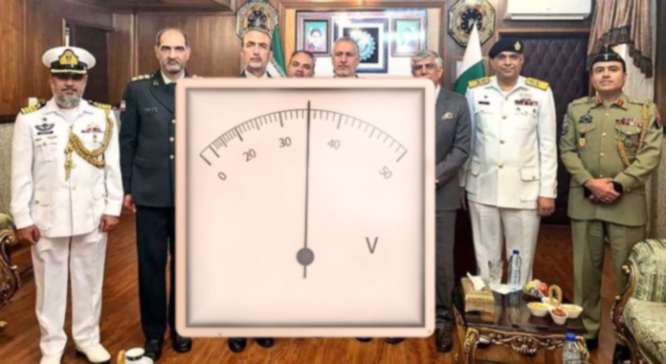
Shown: 35,V
